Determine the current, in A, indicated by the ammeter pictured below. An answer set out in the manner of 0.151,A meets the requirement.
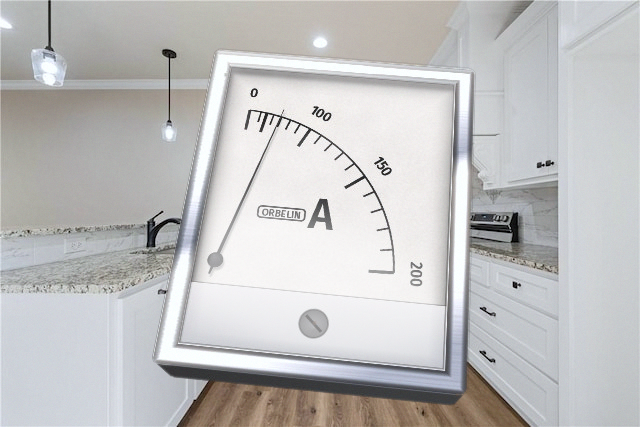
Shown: 70,A
